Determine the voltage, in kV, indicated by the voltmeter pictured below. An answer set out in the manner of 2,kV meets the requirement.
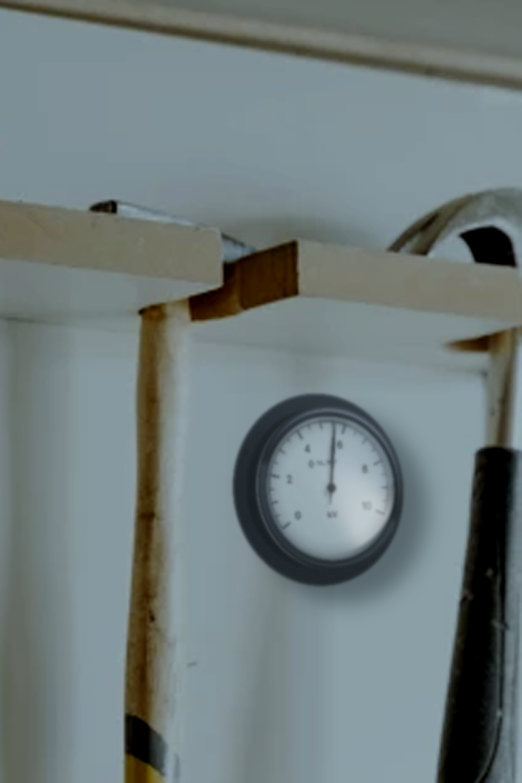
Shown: 5.5,kV
